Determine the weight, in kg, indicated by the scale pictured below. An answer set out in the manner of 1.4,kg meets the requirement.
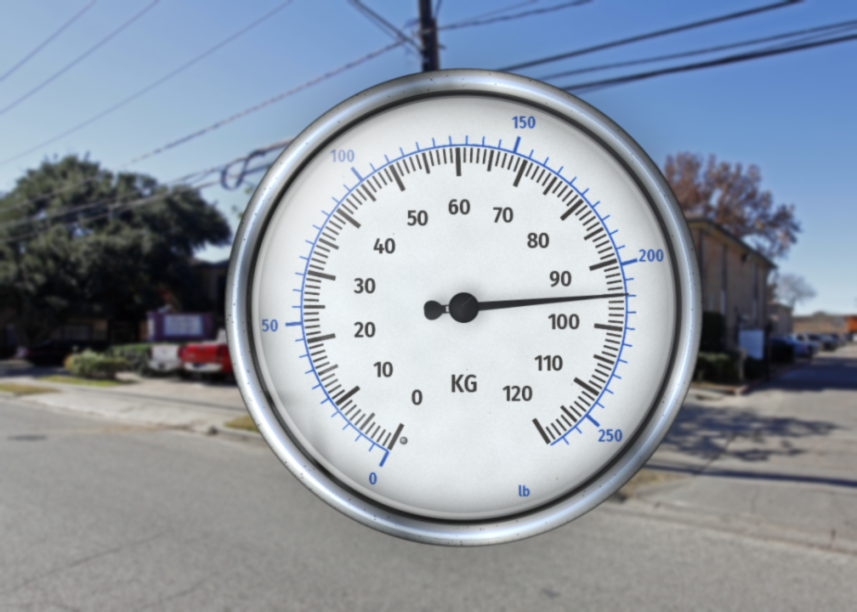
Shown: 95,kg
